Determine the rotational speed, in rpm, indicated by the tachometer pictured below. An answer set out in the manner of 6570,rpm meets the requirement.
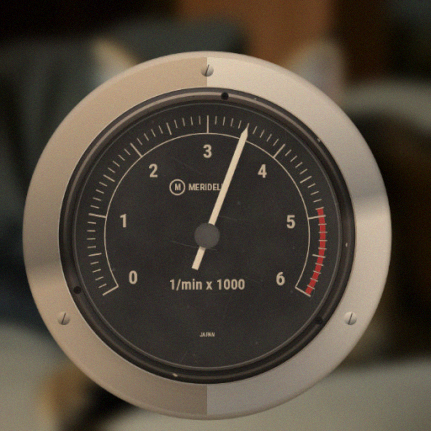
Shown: 3500,rpm
